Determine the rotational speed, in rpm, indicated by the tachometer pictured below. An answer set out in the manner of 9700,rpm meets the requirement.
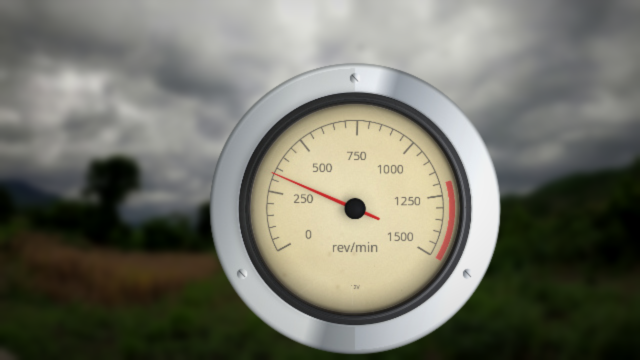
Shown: 325,rpm
